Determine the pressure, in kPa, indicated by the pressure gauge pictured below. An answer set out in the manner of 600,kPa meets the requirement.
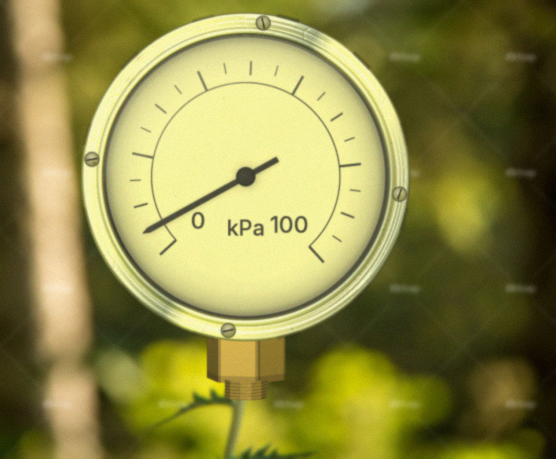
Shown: 5,kPa
